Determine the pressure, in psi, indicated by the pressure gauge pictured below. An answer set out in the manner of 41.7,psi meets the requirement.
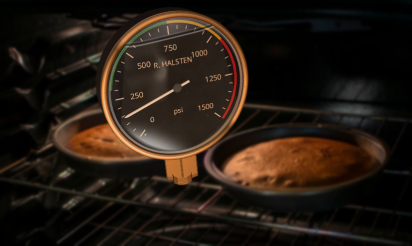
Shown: 150,psi
